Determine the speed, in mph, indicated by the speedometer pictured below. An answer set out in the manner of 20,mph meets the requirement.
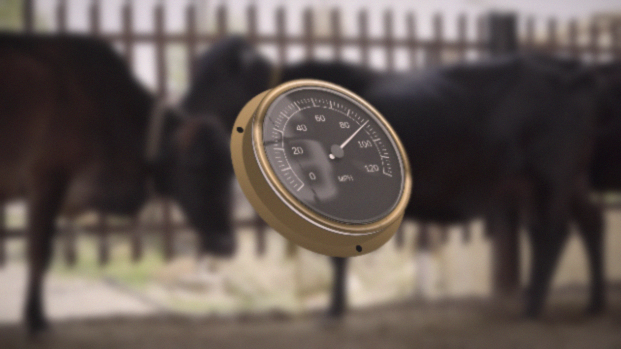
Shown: 90,mph
